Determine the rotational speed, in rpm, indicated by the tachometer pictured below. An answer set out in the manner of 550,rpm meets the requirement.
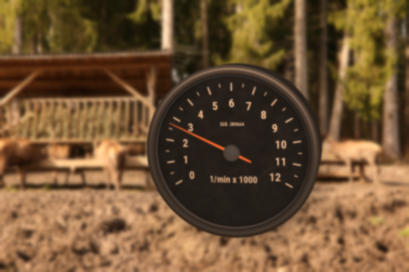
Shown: 2750,rpm
